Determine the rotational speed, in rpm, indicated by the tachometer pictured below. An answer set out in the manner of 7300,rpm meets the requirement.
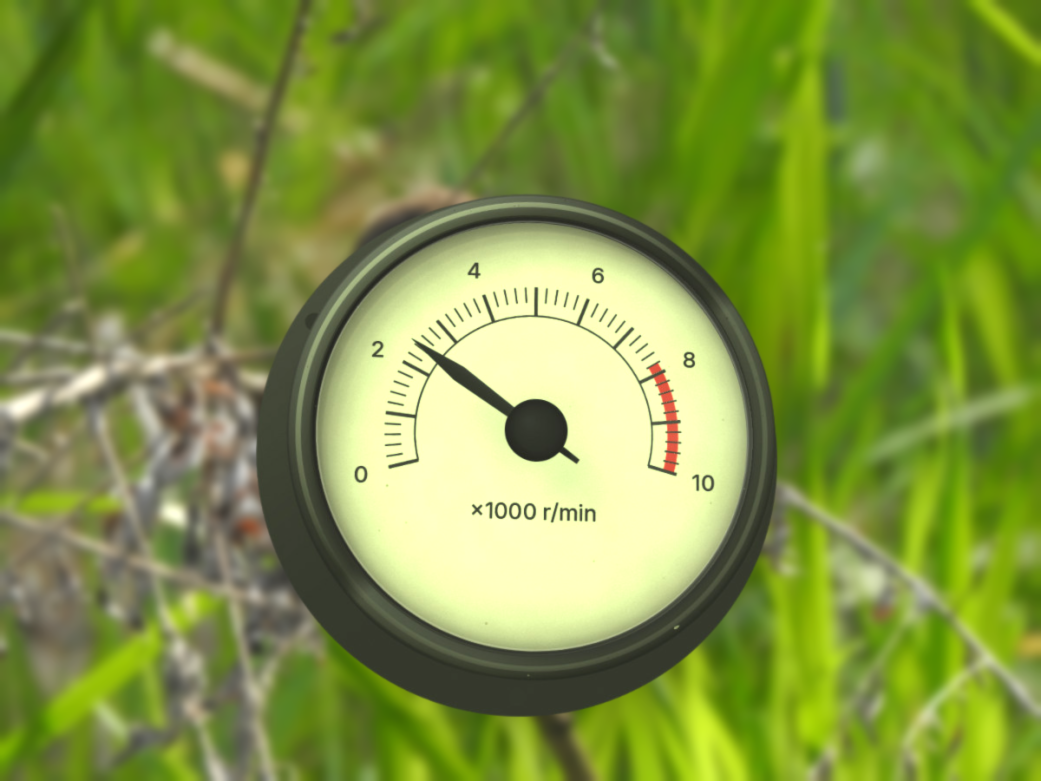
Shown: 2400,rpm
